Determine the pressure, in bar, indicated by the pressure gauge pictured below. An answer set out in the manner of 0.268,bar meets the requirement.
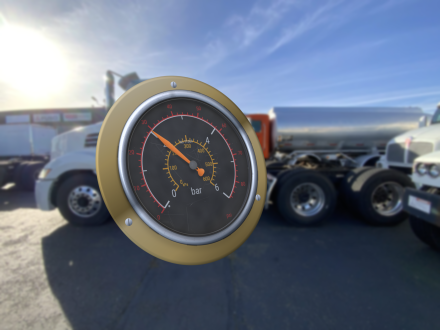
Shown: 2,bar
